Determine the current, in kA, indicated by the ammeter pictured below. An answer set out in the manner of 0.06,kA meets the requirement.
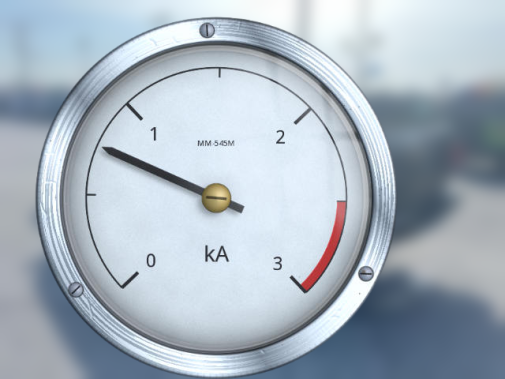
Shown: 0.75,kA
